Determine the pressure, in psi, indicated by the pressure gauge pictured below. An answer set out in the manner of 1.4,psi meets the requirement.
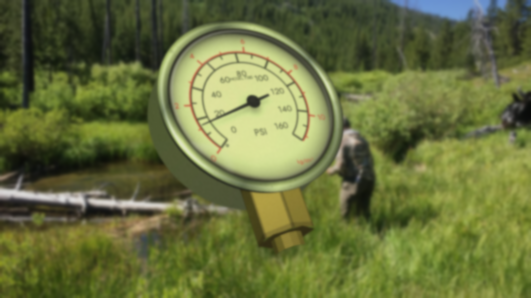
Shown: 15,psi
